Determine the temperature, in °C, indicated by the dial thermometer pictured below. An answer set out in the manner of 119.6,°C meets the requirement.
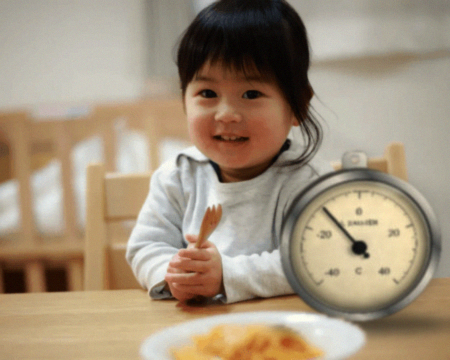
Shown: -12,°C
